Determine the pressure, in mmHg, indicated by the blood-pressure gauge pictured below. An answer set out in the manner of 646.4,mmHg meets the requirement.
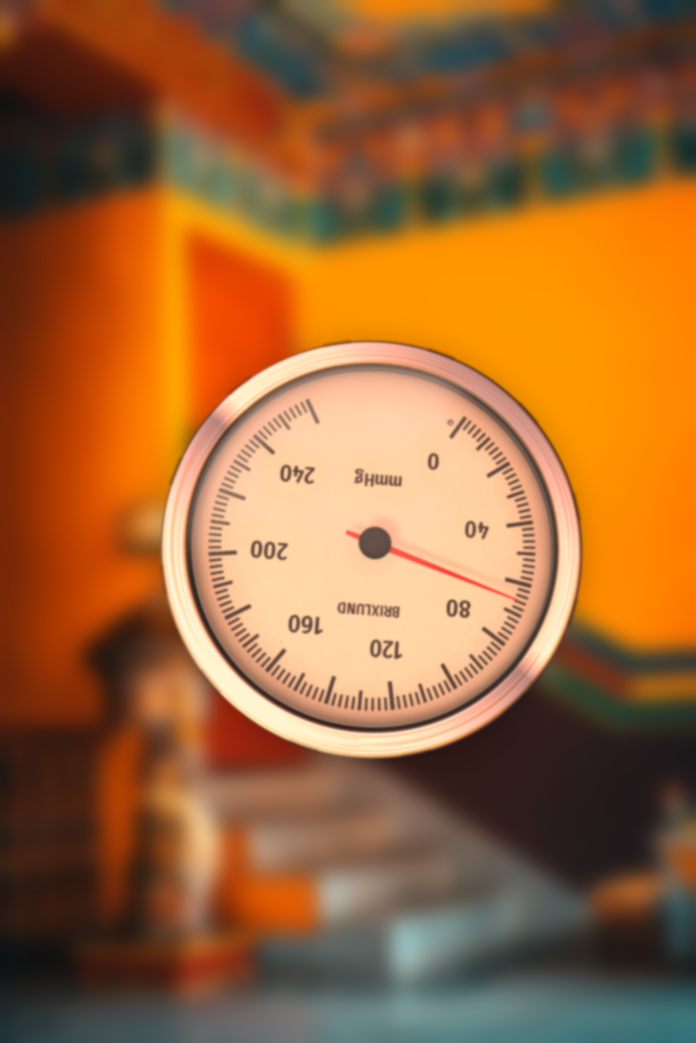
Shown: 66,mmHg
